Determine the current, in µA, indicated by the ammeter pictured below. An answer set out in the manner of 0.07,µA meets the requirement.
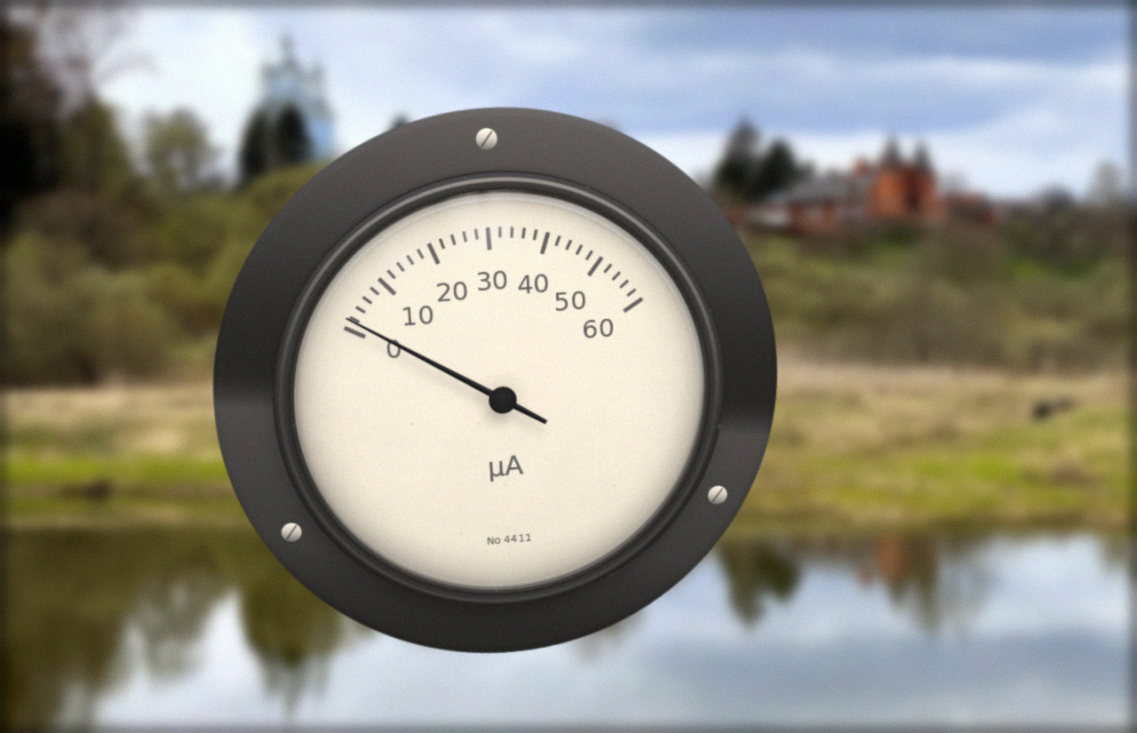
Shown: 2,µA
